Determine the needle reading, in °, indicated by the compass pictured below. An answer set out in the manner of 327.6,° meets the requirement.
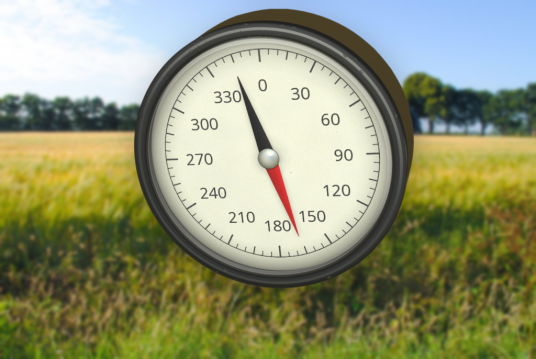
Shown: 165,°
